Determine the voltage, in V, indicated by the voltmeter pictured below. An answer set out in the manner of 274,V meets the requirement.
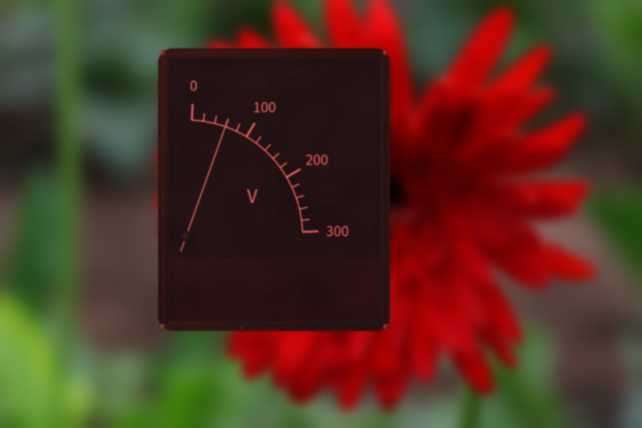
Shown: 60,V
